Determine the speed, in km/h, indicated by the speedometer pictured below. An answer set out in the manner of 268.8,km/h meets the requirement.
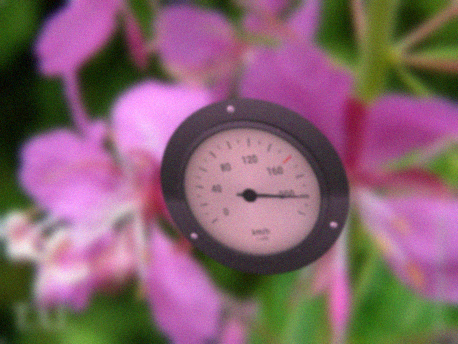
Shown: 200,km/h
